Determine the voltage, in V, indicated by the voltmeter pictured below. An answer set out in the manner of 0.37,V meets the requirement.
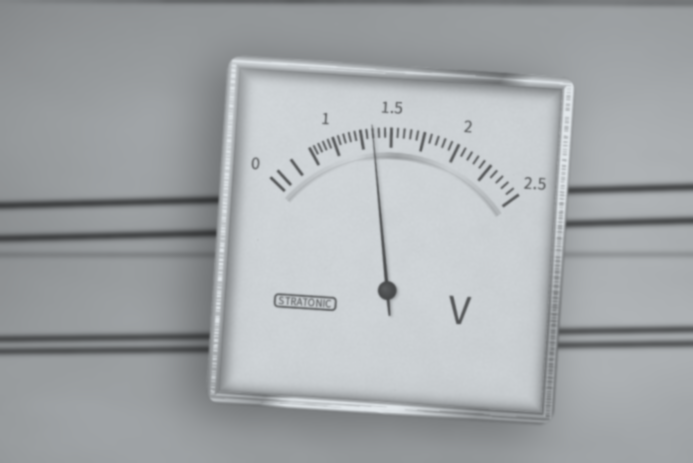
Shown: 1.35,V
